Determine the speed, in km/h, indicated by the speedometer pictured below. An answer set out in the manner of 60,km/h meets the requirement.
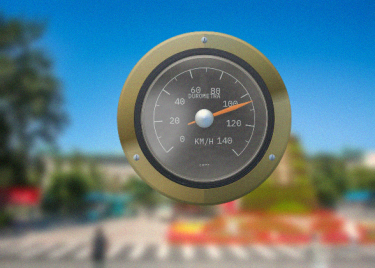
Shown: 105,km/h
